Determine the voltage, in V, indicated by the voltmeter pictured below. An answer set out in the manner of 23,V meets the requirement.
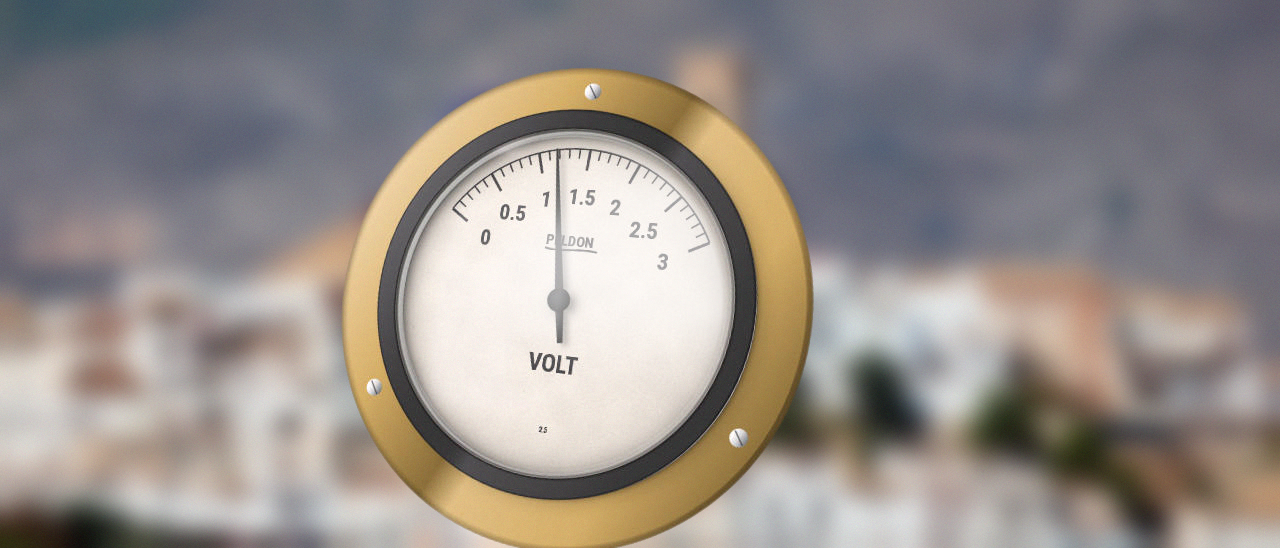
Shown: 1.2,V
